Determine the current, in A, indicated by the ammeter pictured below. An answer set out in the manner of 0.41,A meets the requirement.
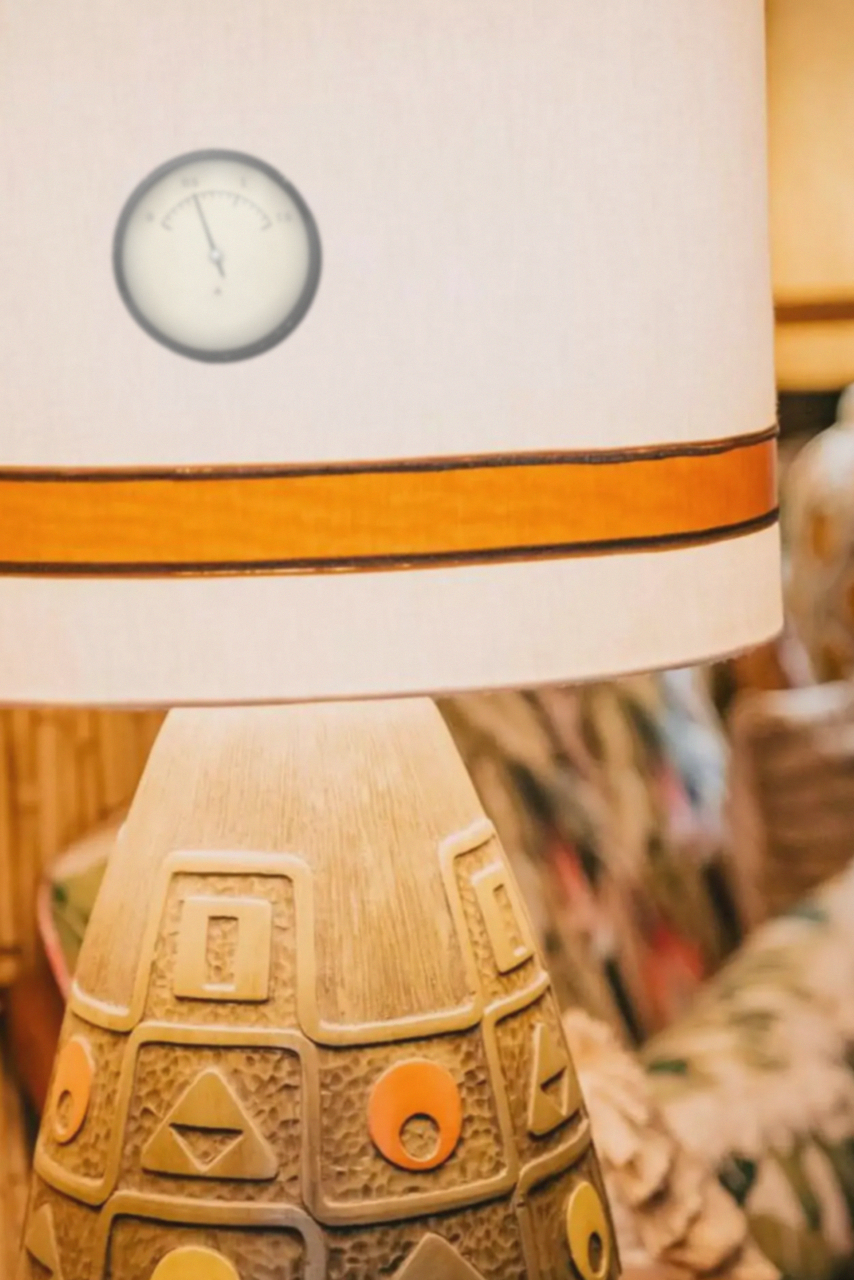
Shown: 0.5,A
